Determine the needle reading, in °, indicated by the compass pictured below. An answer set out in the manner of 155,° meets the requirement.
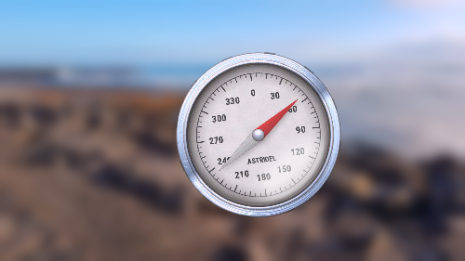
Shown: 55,°
